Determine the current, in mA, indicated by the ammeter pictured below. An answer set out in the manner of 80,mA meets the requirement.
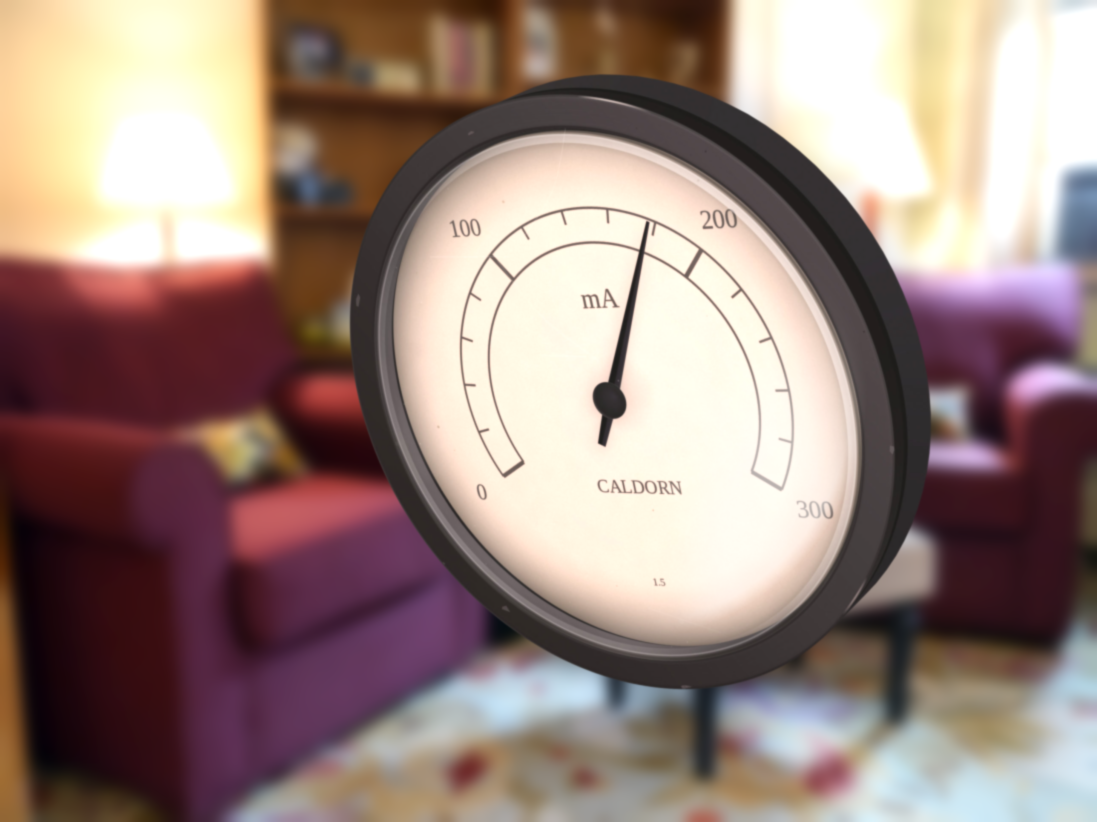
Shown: 180,mA
